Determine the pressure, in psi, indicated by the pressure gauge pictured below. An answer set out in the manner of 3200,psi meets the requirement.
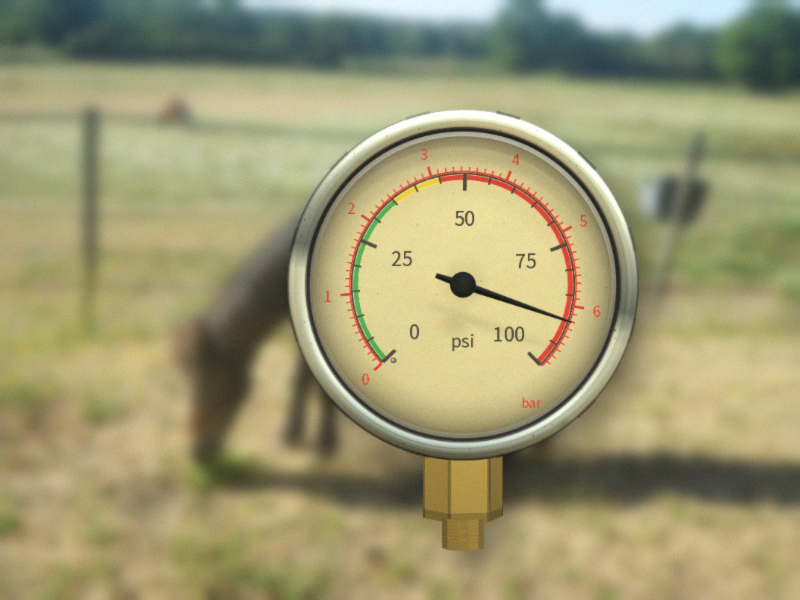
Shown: 90,psi
